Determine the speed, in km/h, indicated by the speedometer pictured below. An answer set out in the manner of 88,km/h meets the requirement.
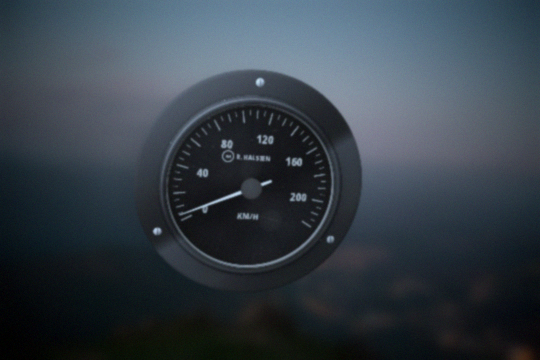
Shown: 5,km/h
